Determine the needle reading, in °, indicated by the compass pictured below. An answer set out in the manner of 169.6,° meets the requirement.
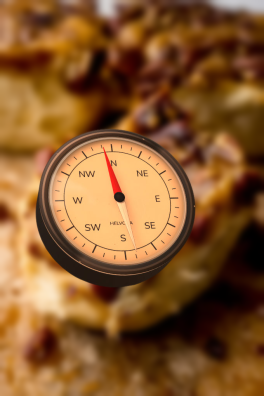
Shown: 350,°
